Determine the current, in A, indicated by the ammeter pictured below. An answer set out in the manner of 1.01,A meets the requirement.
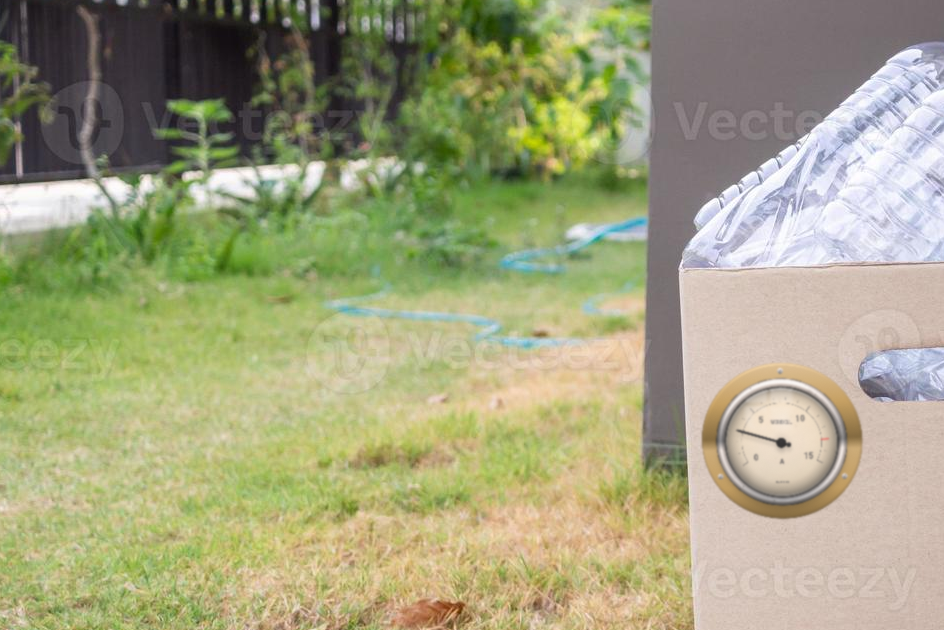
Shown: 3,A
